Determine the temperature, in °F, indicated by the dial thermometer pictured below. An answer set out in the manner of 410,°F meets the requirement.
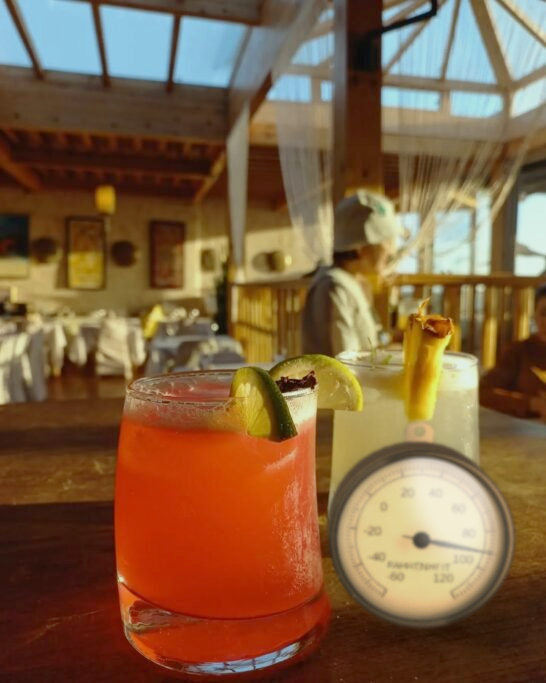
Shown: 90,°F
